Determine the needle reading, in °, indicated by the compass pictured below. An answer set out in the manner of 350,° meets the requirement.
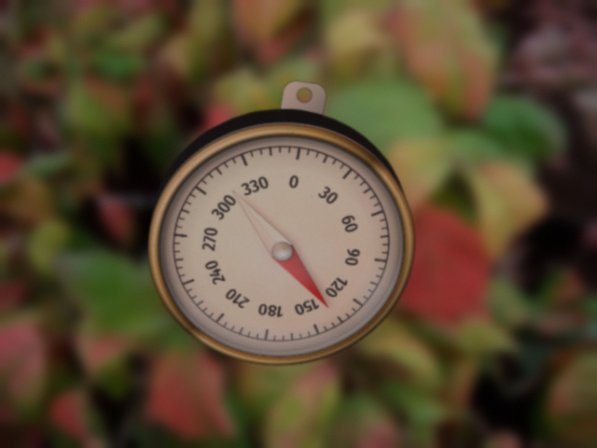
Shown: 135,°
